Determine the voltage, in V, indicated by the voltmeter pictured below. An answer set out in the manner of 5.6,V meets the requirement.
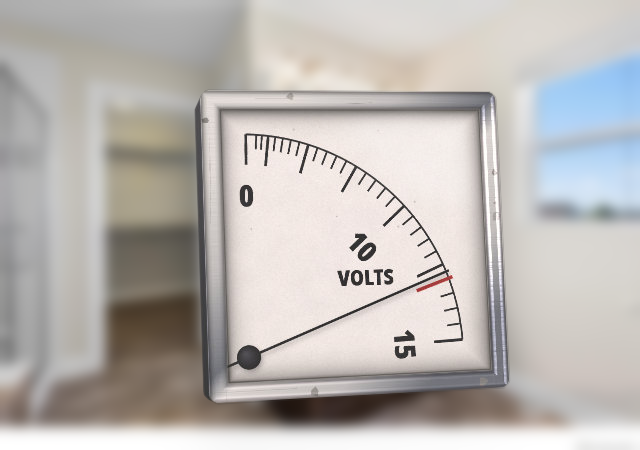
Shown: 12.75,V
